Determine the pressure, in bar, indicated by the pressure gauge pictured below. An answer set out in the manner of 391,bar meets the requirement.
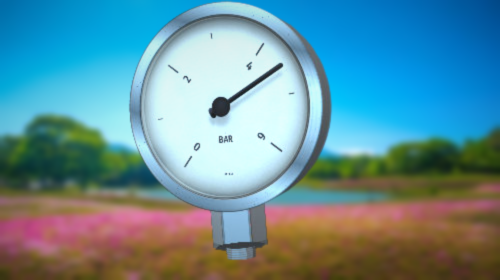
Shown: 4.5,bar
